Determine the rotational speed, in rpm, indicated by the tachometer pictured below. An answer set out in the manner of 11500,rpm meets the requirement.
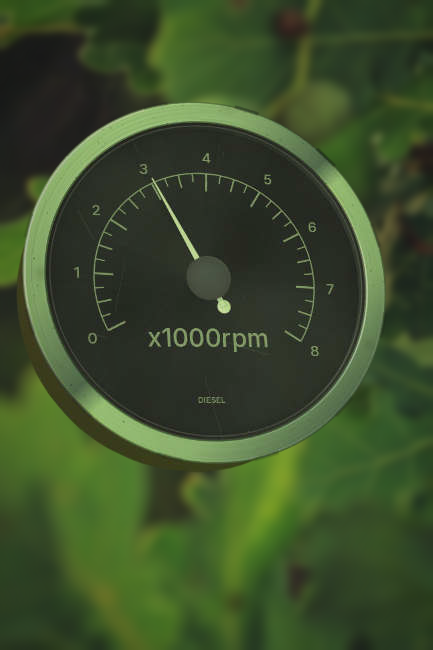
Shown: 3000,rpm
